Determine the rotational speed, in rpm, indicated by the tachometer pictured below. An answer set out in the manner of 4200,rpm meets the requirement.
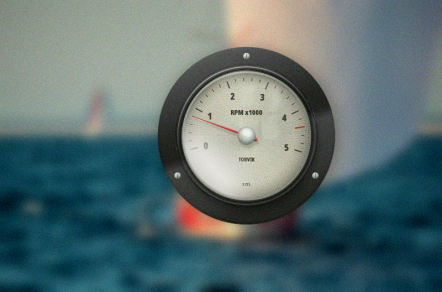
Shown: 800,rpm
